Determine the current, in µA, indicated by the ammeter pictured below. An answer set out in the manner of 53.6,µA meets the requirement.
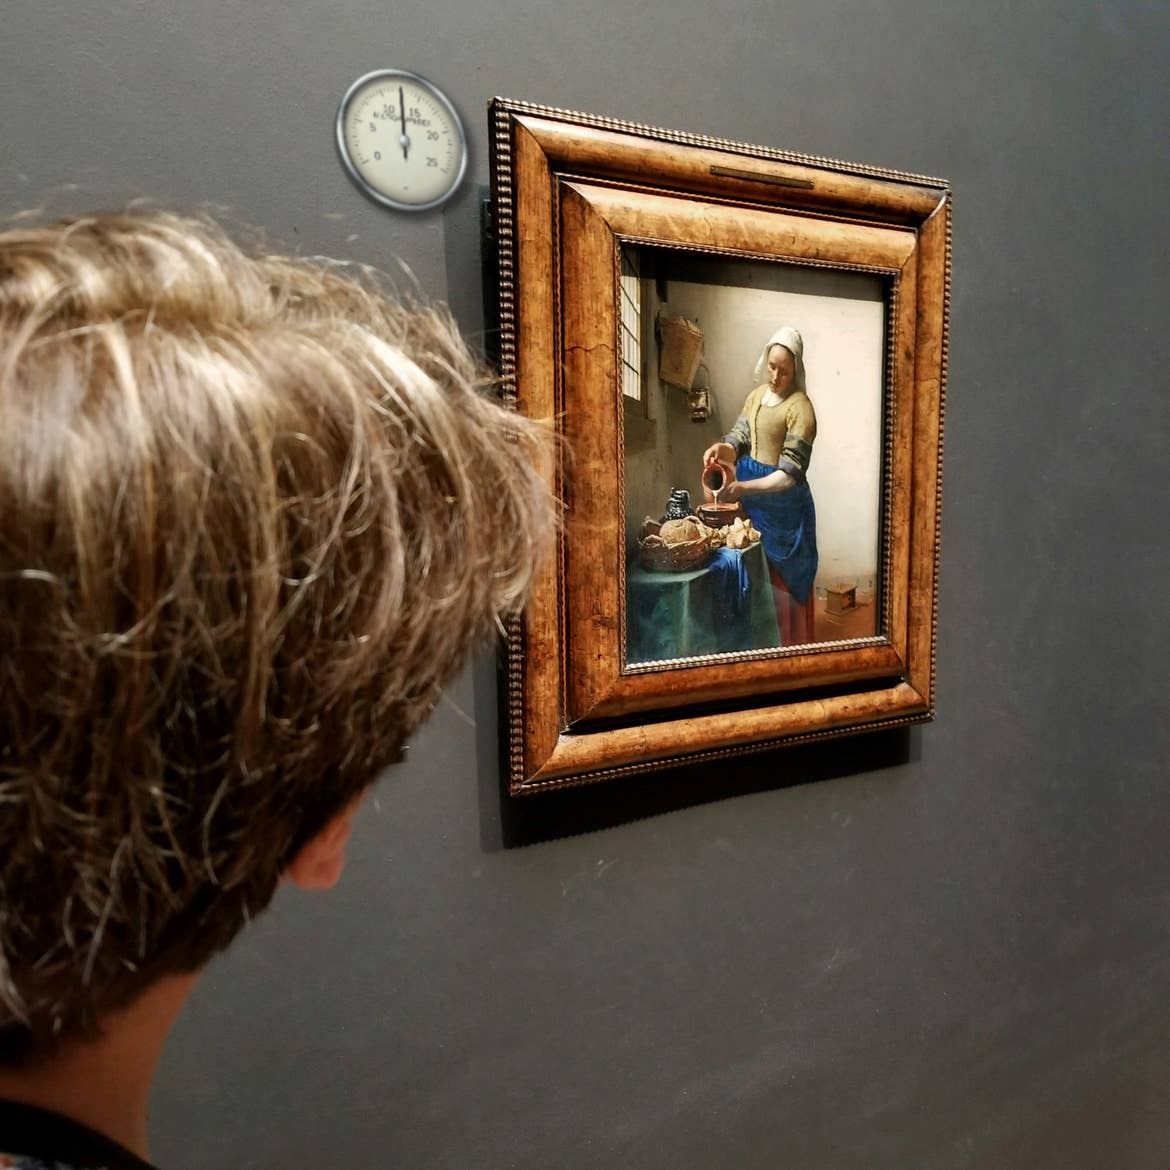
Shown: 12.5,µA
